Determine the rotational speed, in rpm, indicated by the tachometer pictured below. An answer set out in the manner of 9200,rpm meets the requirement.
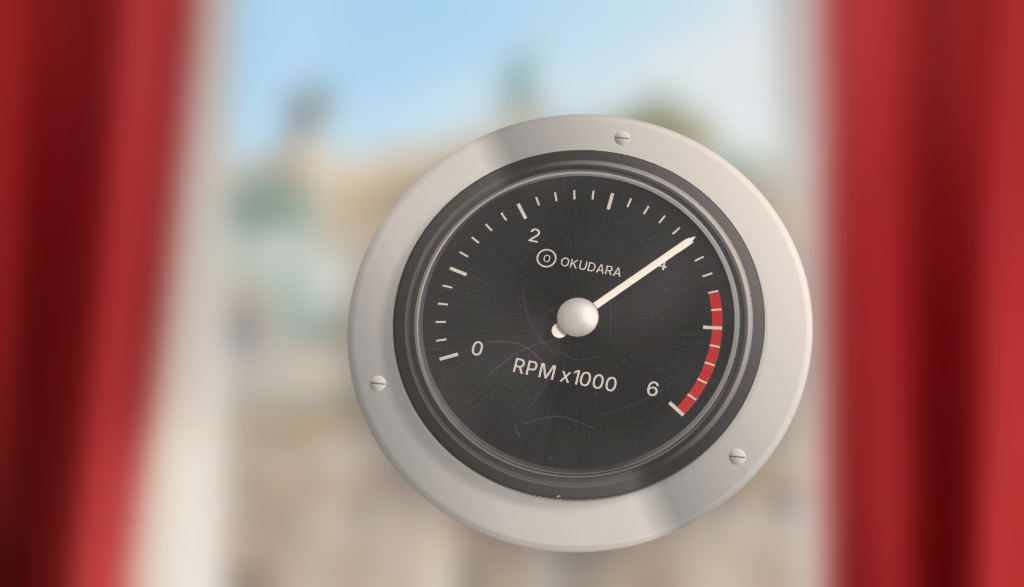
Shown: 4000,rpm
